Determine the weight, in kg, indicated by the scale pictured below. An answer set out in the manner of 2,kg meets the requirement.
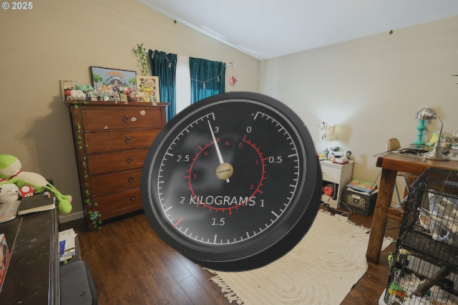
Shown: 2.95,kg
